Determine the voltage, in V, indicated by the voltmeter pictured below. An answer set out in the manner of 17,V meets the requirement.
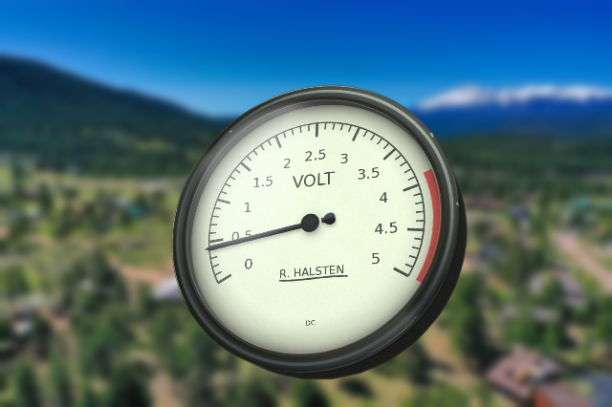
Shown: 0.4,V
